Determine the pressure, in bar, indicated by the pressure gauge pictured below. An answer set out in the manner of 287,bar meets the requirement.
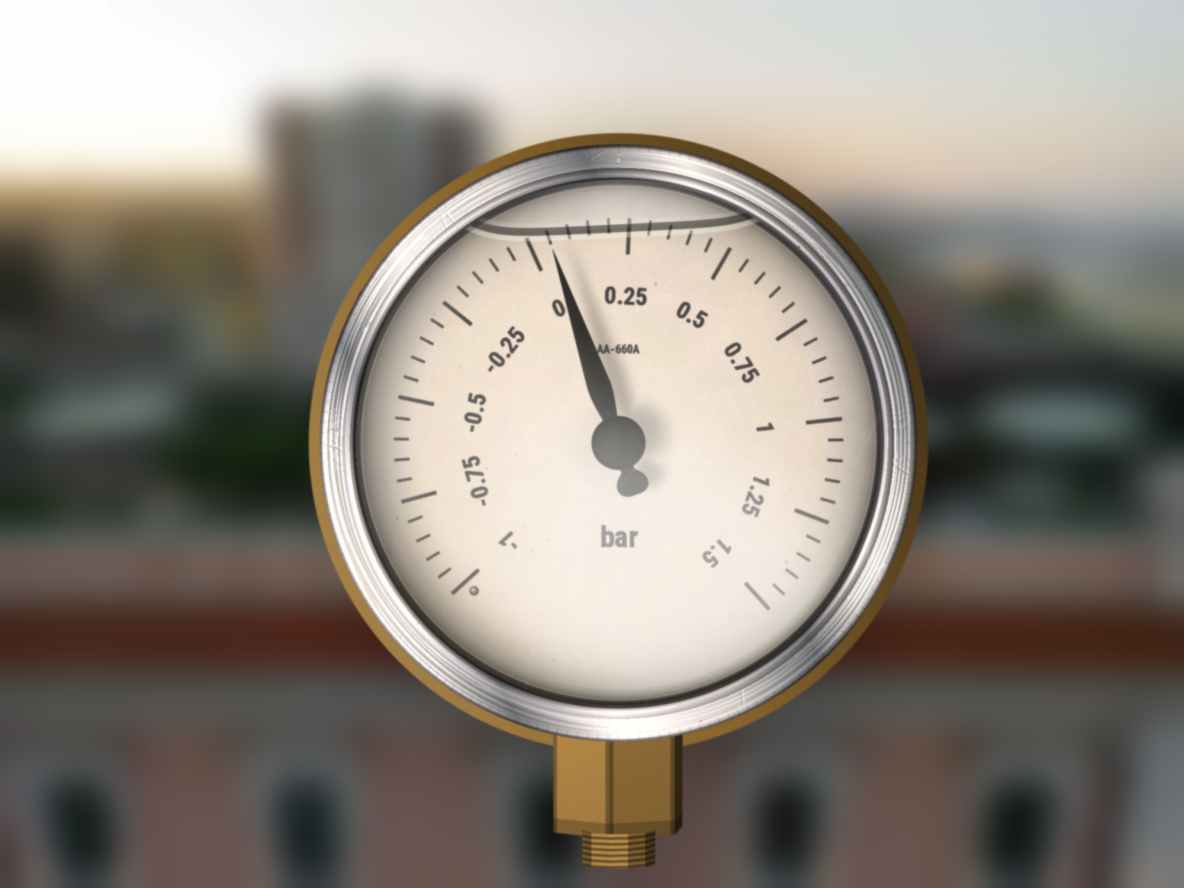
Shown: 0.05,bar
